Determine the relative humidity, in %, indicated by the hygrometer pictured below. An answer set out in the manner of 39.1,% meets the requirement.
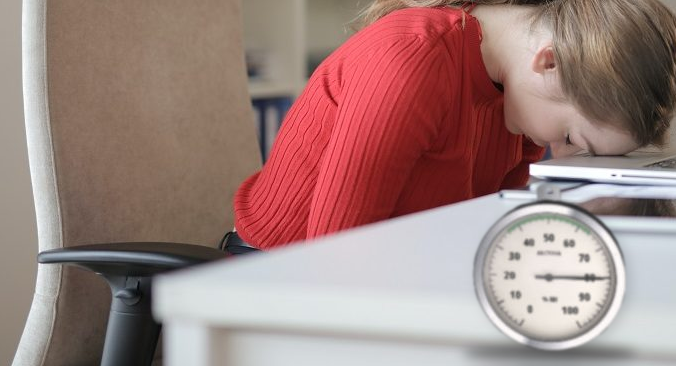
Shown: 80,%
